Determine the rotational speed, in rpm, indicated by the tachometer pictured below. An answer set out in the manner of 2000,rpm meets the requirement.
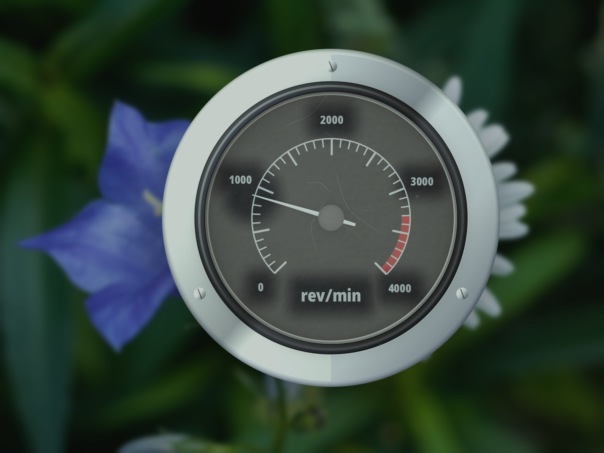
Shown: 900,rpm
